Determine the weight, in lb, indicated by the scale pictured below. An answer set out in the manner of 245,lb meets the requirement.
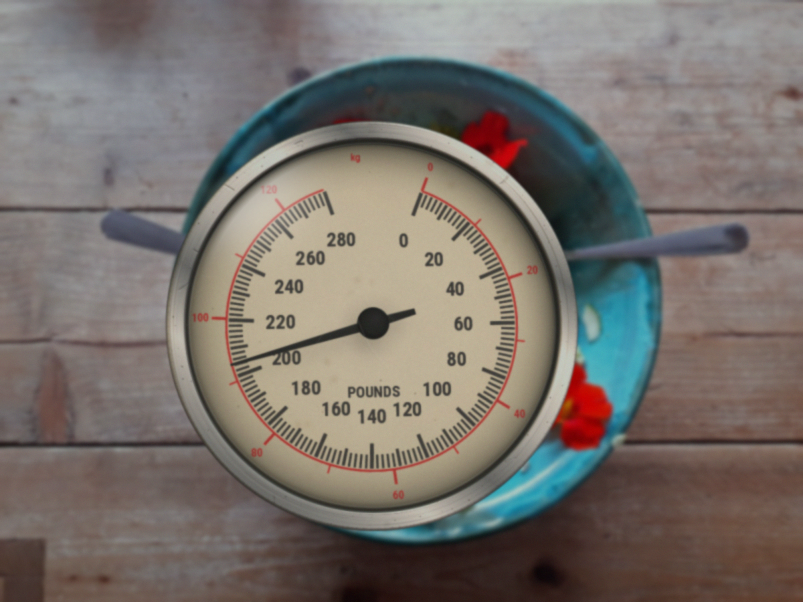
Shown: 204,lb
